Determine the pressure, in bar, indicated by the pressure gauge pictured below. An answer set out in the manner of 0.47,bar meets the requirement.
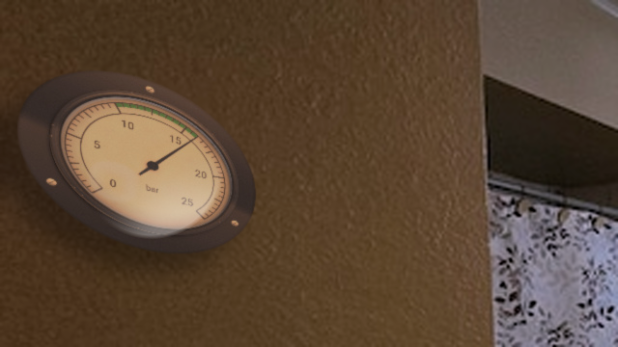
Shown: 16,bar
